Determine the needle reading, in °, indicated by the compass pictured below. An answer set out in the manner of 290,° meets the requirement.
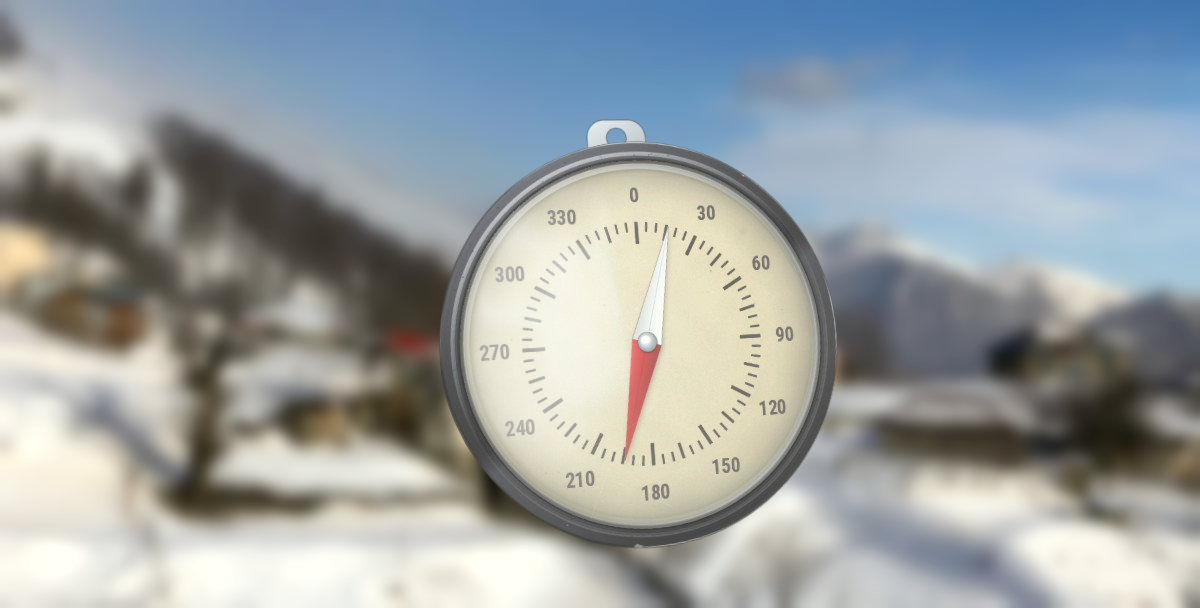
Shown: 195,°
